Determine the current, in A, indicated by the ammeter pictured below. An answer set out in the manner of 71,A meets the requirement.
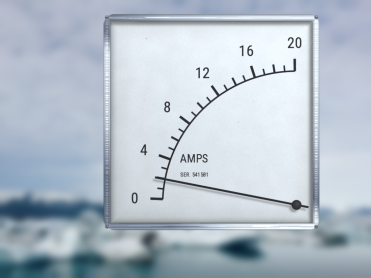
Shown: 2,A
